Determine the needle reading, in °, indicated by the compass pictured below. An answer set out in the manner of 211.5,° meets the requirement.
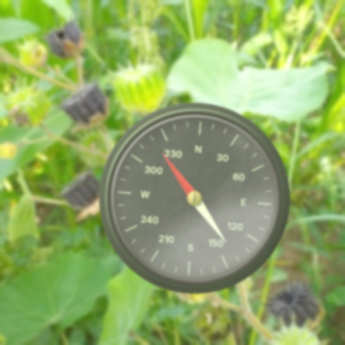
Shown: 320,°
